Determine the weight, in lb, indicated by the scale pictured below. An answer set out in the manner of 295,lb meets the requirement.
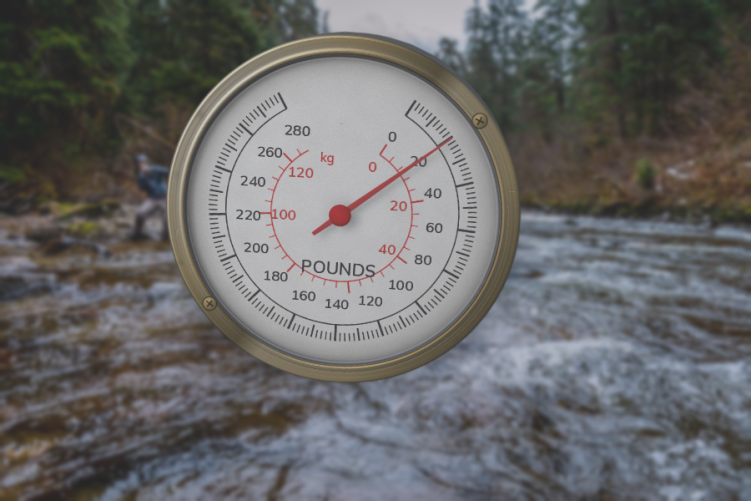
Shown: 20,lb
